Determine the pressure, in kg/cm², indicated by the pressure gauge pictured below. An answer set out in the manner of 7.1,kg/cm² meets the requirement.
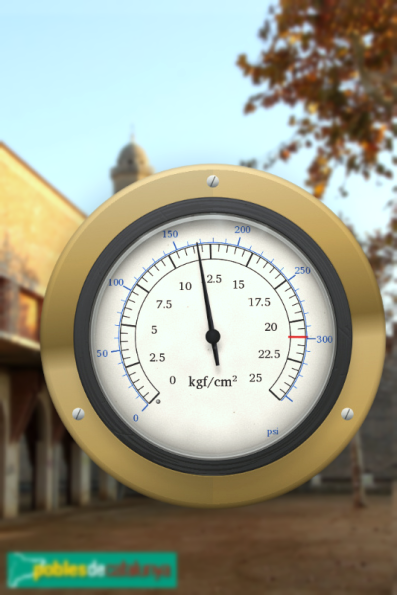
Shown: 11.75,kg/cm²
